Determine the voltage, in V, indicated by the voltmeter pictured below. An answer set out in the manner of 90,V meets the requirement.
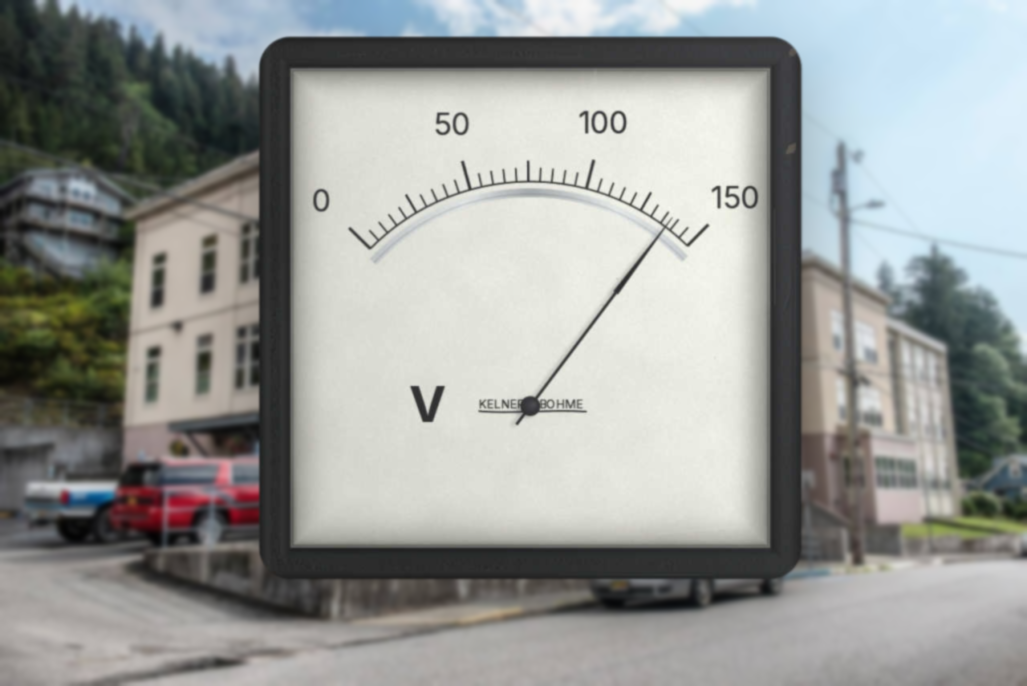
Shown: 137.5,V
